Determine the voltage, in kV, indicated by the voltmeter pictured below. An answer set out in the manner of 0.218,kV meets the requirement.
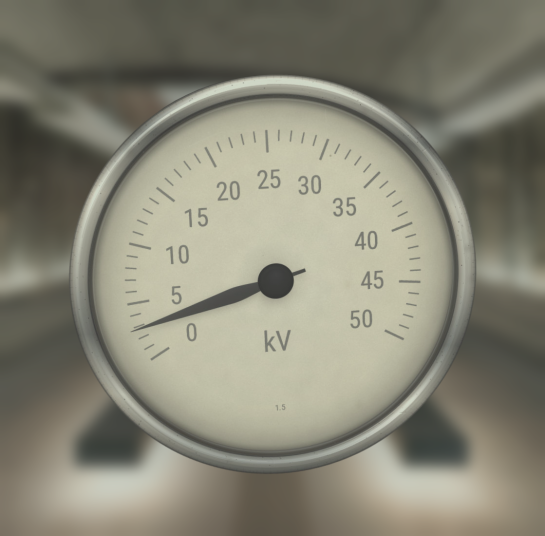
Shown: 3,kV
